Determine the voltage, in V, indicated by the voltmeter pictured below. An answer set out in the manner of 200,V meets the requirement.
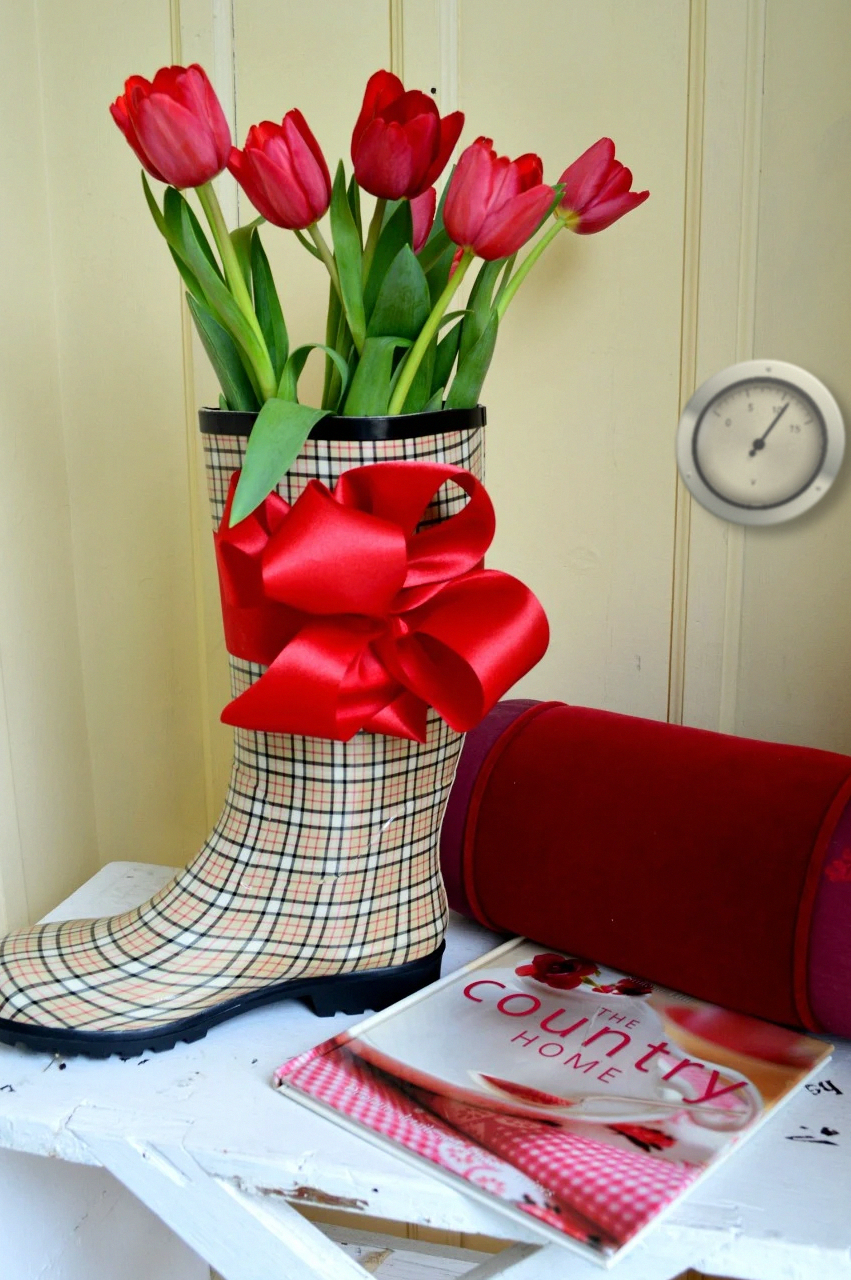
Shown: 11,V
